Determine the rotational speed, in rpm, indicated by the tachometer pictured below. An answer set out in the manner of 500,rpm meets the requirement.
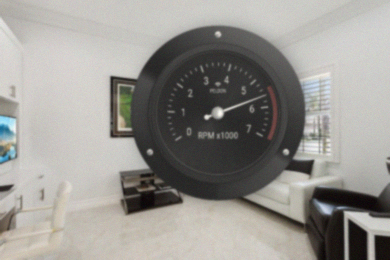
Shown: 5600,rpm
